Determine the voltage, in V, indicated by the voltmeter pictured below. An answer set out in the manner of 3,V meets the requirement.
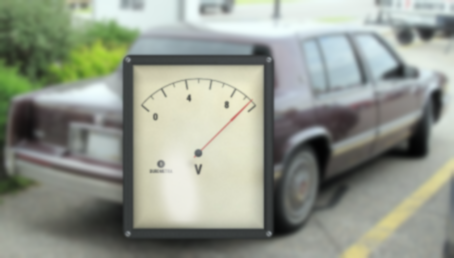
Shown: 9.5,V
